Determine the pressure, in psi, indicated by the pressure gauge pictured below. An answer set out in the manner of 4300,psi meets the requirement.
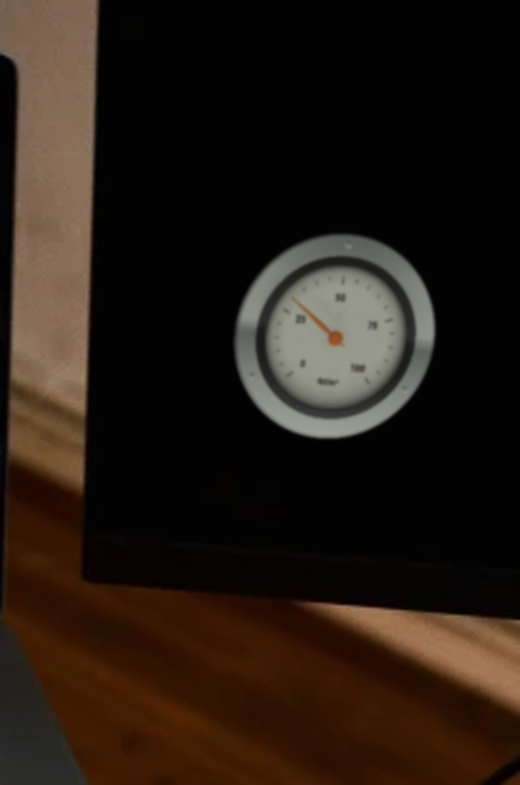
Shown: 30,psi
